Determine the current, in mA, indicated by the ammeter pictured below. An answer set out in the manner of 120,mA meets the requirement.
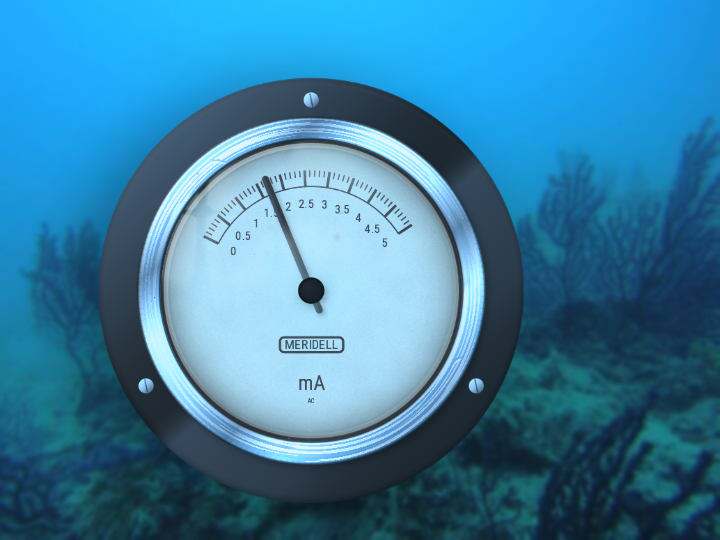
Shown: 1.7,mA
